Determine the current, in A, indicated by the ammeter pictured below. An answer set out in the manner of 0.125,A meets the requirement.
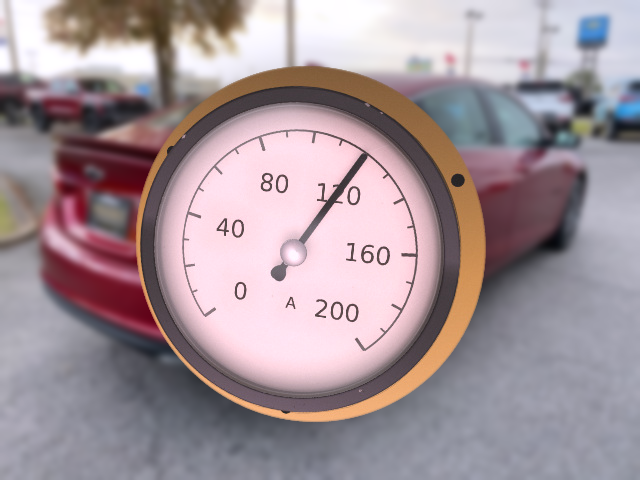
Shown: 120,A
